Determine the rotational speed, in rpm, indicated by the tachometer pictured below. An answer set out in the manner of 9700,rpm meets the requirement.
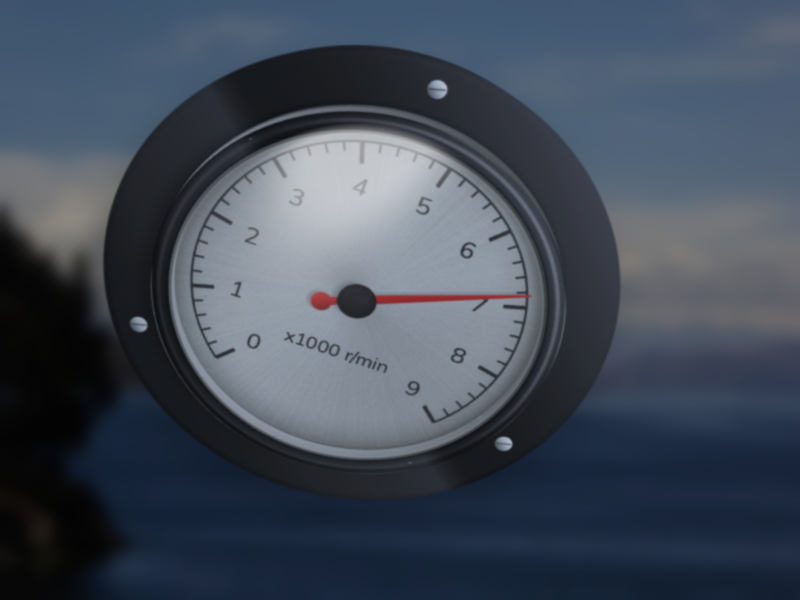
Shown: 6800,rpm
